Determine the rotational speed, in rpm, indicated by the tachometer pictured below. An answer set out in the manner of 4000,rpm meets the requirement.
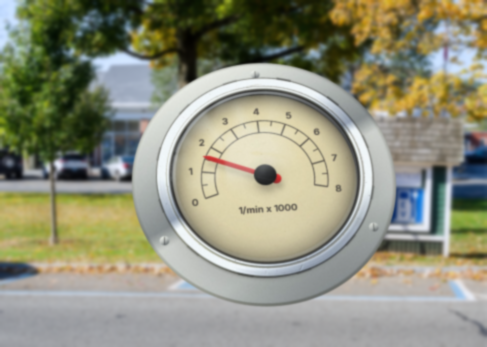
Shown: 1500,rpm
